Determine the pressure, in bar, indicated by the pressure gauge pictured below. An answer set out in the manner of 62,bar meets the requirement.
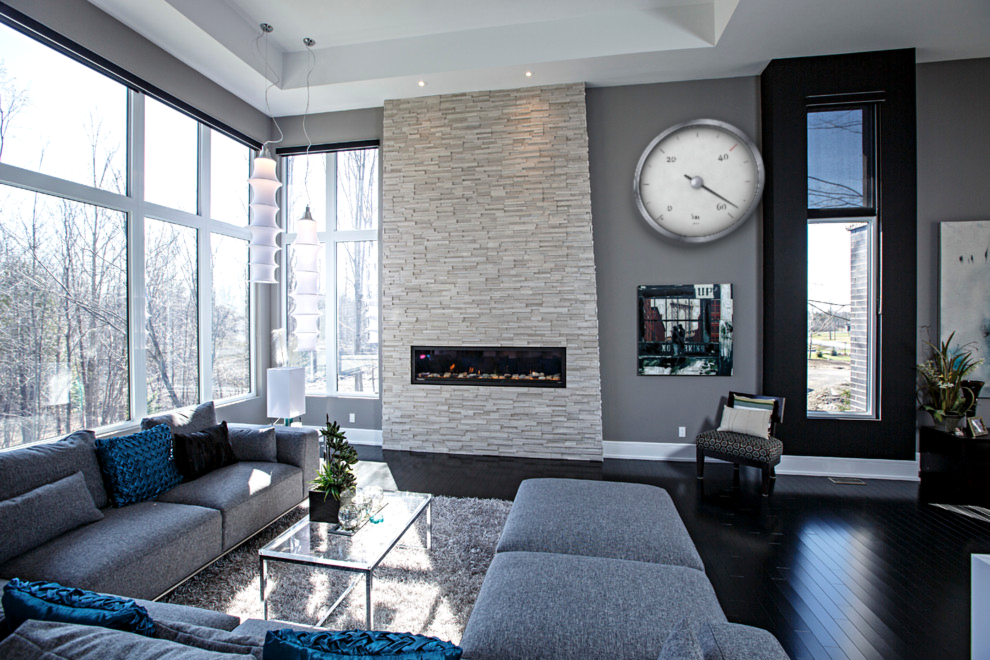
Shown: 57.5,bar
